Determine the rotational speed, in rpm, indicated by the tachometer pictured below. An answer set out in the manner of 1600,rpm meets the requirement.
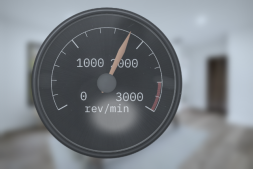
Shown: 1800,rpm
